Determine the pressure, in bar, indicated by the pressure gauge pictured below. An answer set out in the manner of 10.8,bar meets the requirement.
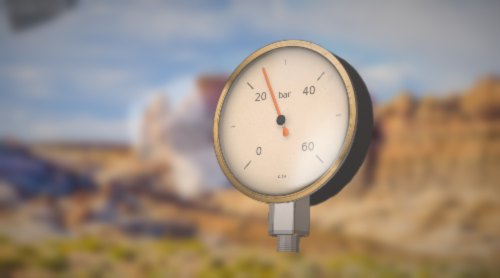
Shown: 25,bar
